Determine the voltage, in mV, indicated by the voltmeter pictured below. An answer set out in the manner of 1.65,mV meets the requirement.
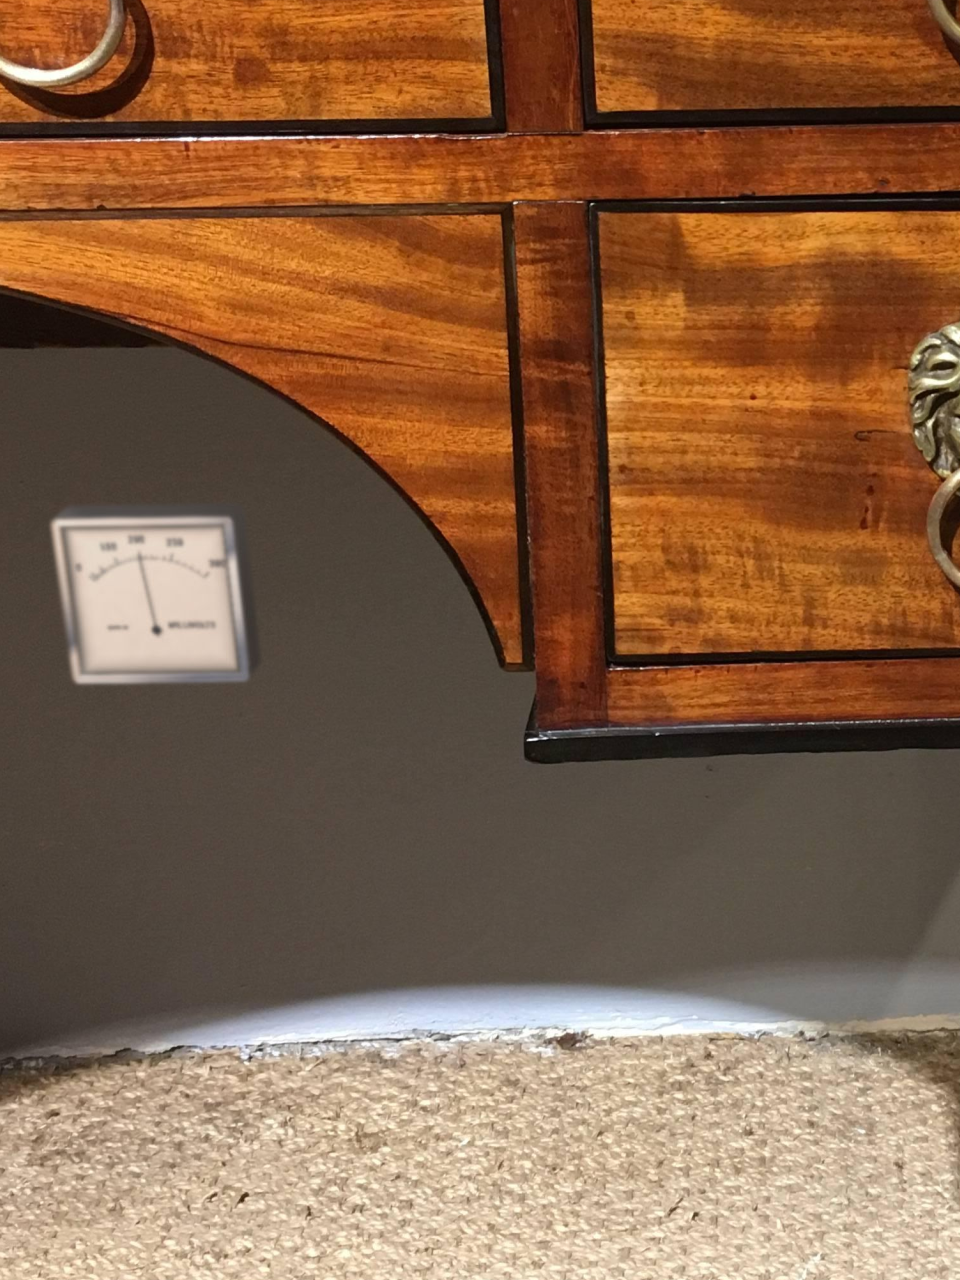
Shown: 200,mV
